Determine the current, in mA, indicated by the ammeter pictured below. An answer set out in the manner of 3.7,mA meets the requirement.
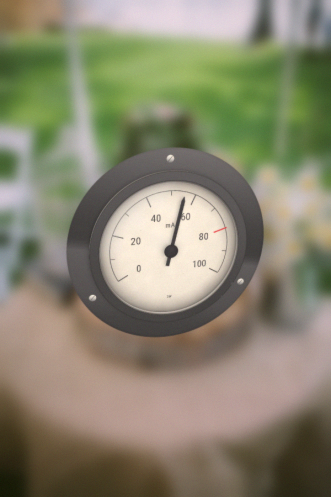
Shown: 55,mA
